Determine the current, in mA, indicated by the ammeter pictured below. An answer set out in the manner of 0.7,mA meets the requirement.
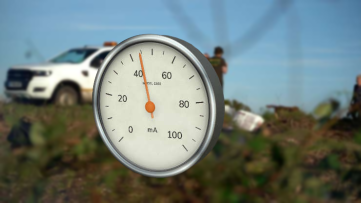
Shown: 45,mA
